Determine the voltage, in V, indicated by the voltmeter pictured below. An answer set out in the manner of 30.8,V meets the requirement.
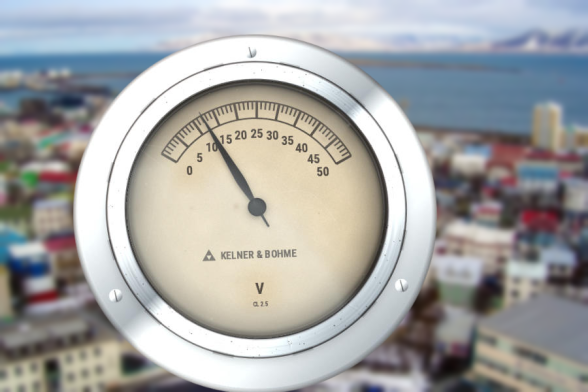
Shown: 12,V
